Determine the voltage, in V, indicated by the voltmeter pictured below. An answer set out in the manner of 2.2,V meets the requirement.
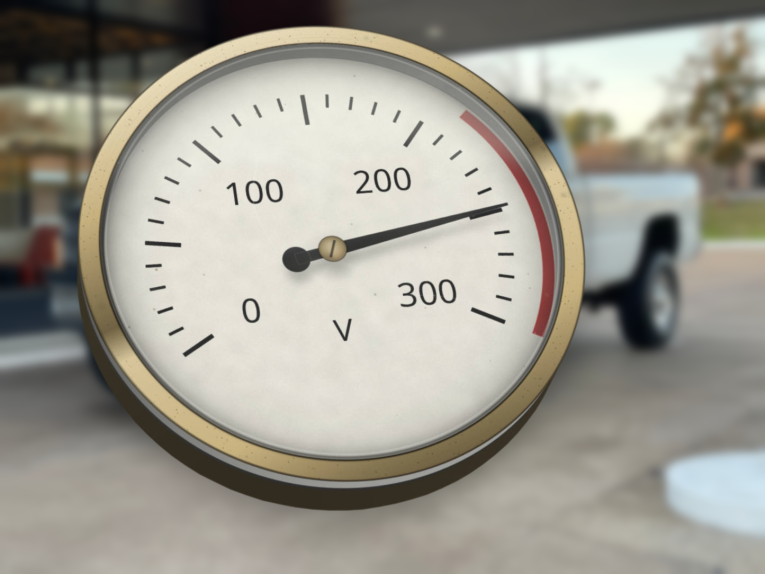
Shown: 250,V
